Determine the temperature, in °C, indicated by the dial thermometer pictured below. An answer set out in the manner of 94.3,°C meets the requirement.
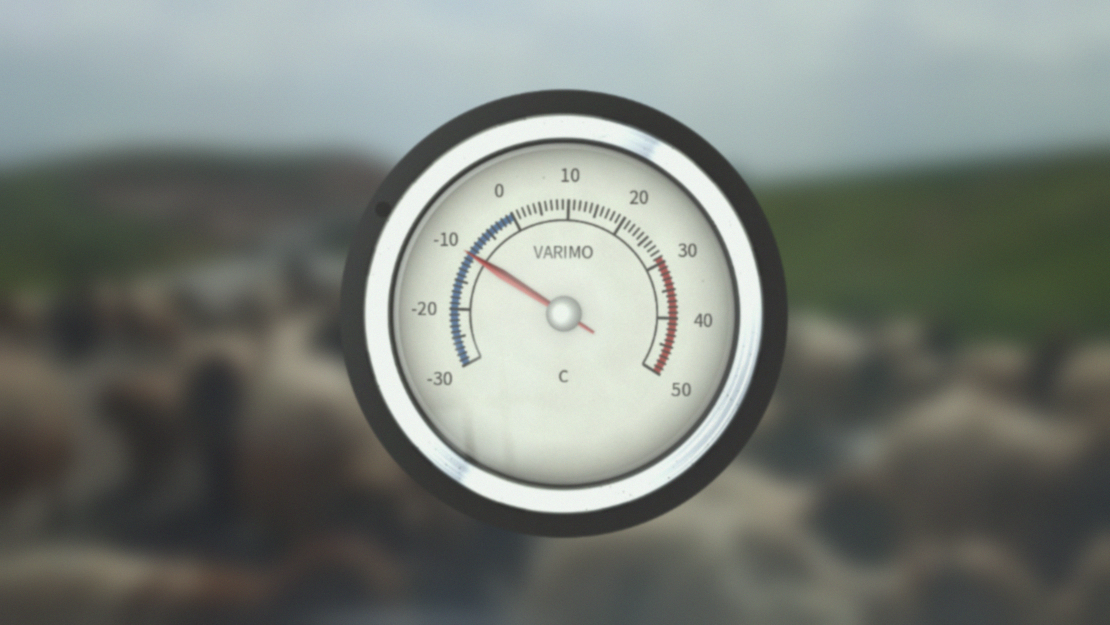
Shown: -10,°C
